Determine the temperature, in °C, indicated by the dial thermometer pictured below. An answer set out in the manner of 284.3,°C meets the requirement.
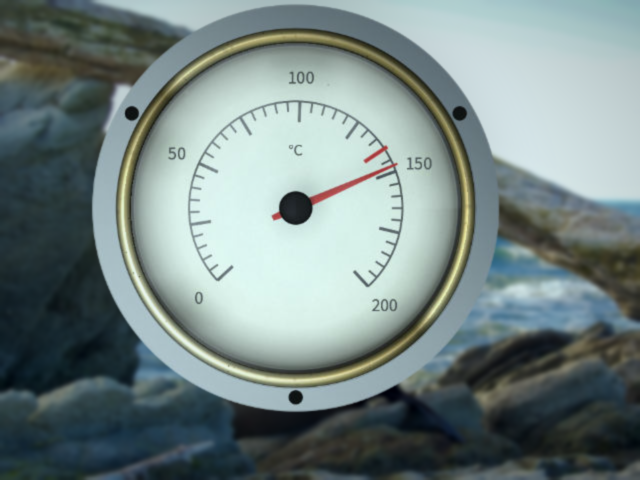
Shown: 147.5,°C
